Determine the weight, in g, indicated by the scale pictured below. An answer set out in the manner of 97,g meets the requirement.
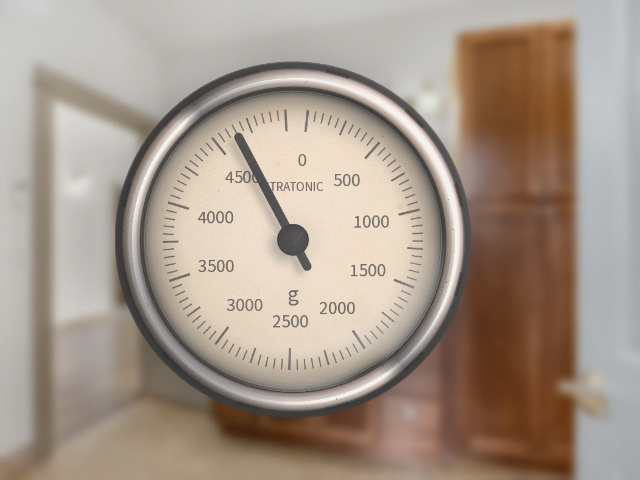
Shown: 4650,g
